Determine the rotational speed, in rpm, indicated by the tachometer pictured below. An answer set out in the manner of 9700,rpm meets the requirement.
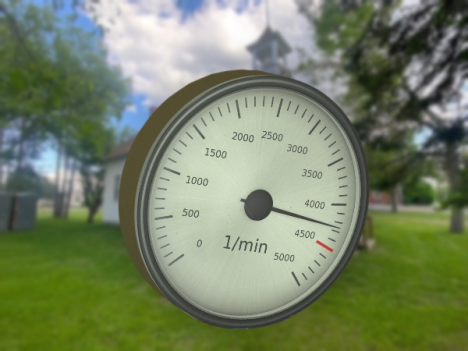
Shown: 4250,rpm
